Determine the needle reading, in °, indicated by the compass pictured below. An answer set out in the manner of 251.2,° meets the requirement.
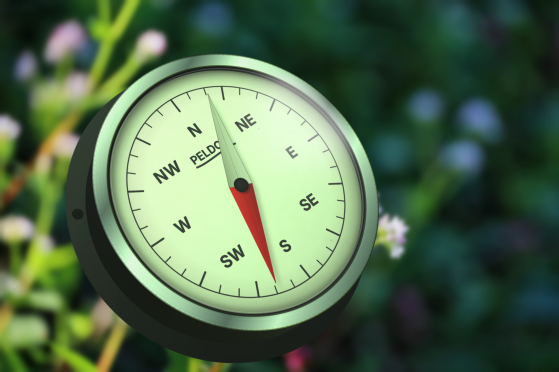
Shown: 200,°
